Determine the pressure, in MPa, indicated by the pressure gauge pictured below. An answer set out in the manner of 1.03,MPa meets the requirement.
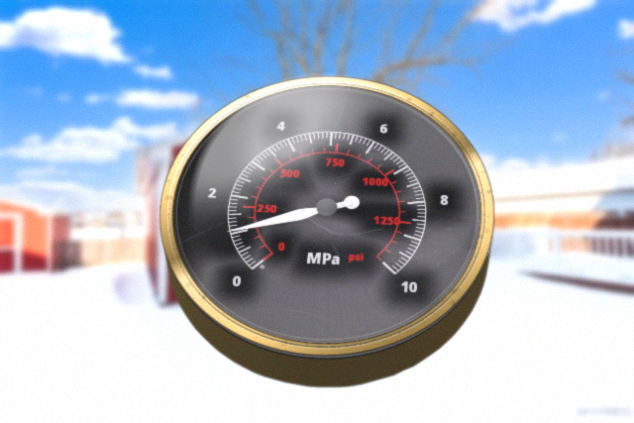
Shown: 1,MPa
